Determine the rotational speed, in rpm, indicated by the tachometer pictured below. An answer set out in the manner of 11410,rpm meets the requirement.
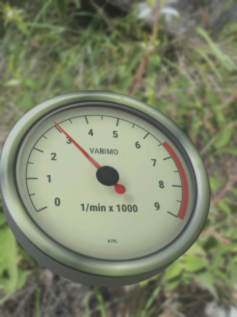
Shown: 3000,rpm
